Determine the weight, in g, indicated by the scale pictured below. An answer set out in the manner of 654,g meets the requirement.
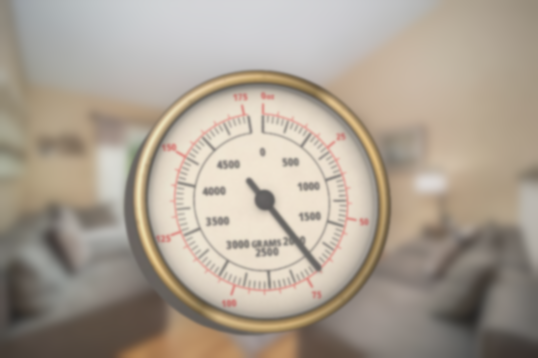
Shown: 2000,g
